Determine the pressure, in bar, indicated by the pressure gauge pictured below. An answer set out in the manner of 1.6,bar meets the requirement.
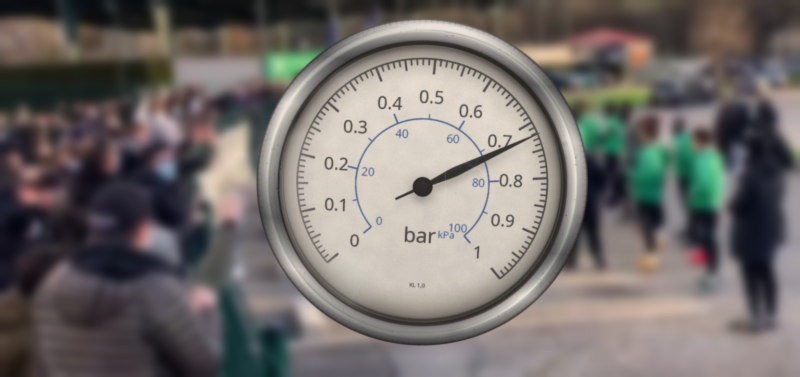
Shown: 0.72,bar
